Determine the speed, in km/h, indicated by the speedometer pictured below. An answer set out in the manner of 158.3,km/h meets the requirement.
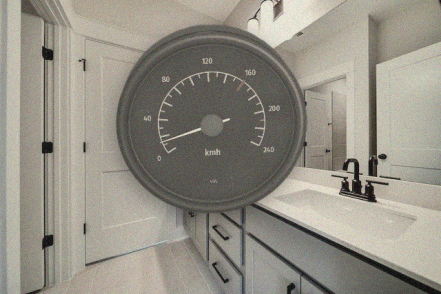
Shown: 15,km/h
